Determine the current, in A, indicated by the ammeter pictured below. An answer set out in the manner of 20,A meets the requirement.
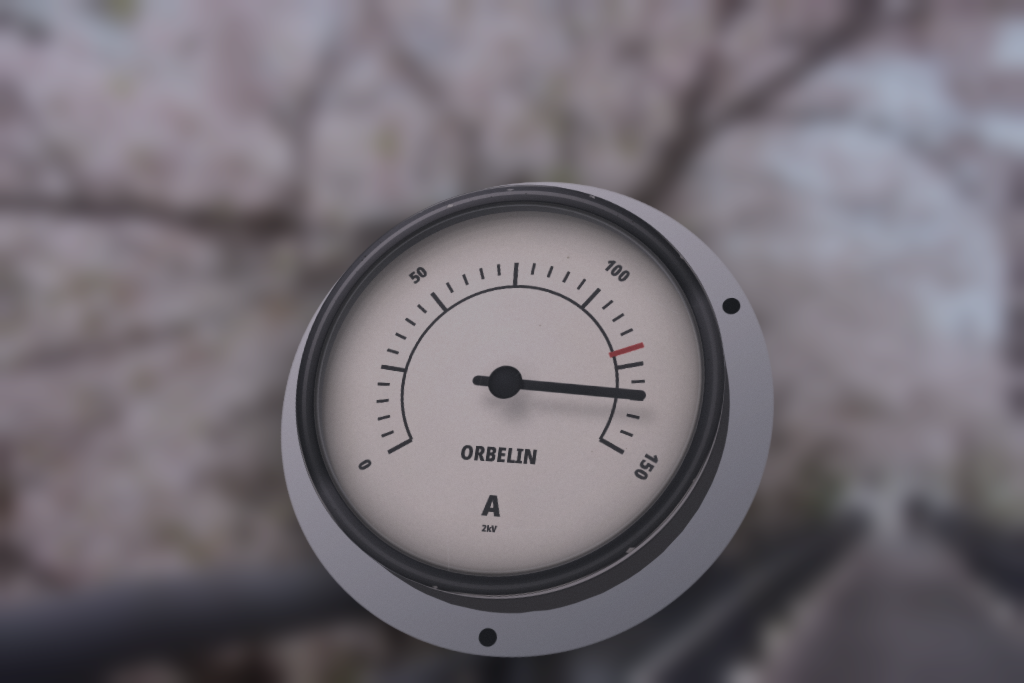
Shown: 135,A
